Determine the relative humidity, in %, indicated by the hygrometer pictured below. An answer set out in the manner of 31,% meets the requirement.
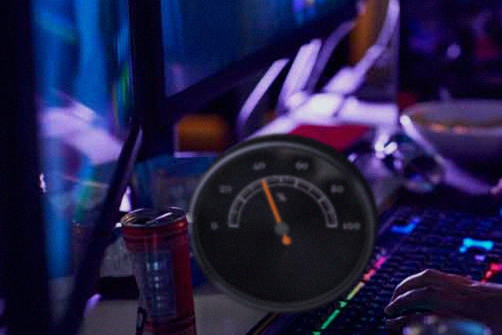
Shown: 40,%
